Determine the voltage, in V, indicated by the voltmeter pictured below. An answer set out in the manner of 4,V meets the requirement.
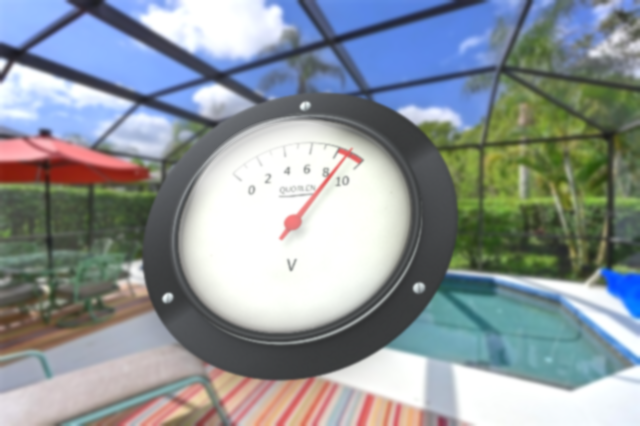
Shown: 9,V
